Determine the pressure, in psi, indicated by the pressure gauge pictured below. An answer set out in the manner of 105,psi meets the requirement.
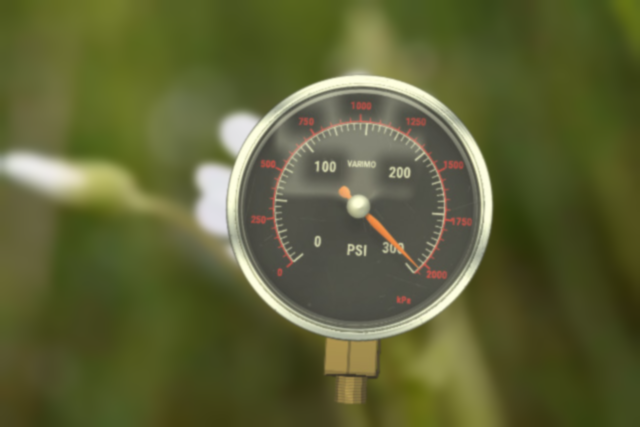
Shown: 295,psi
